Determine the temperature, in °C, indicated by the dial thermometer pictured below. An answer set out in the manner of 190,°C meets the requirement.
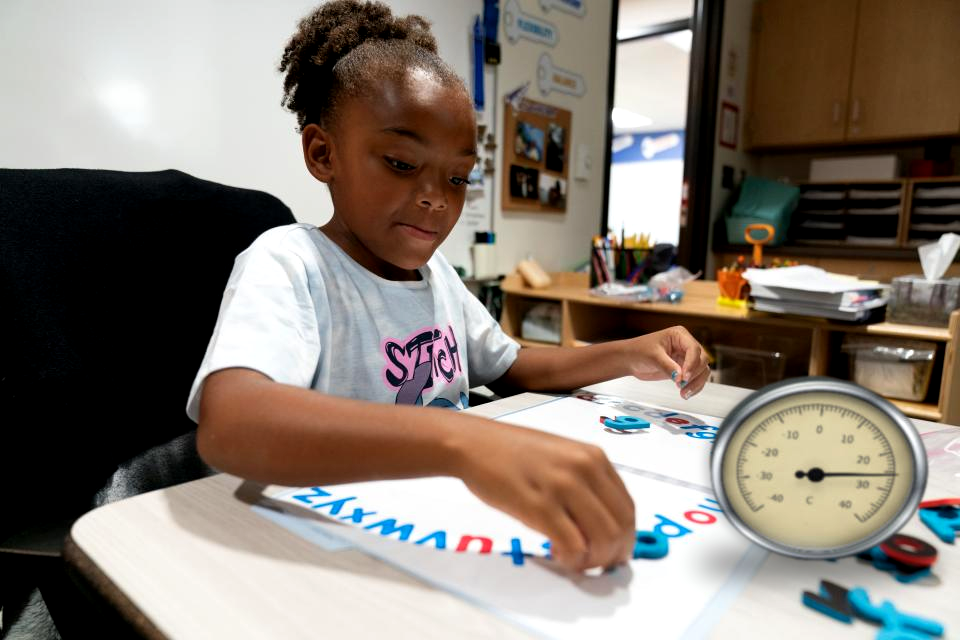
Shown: 25,°C
